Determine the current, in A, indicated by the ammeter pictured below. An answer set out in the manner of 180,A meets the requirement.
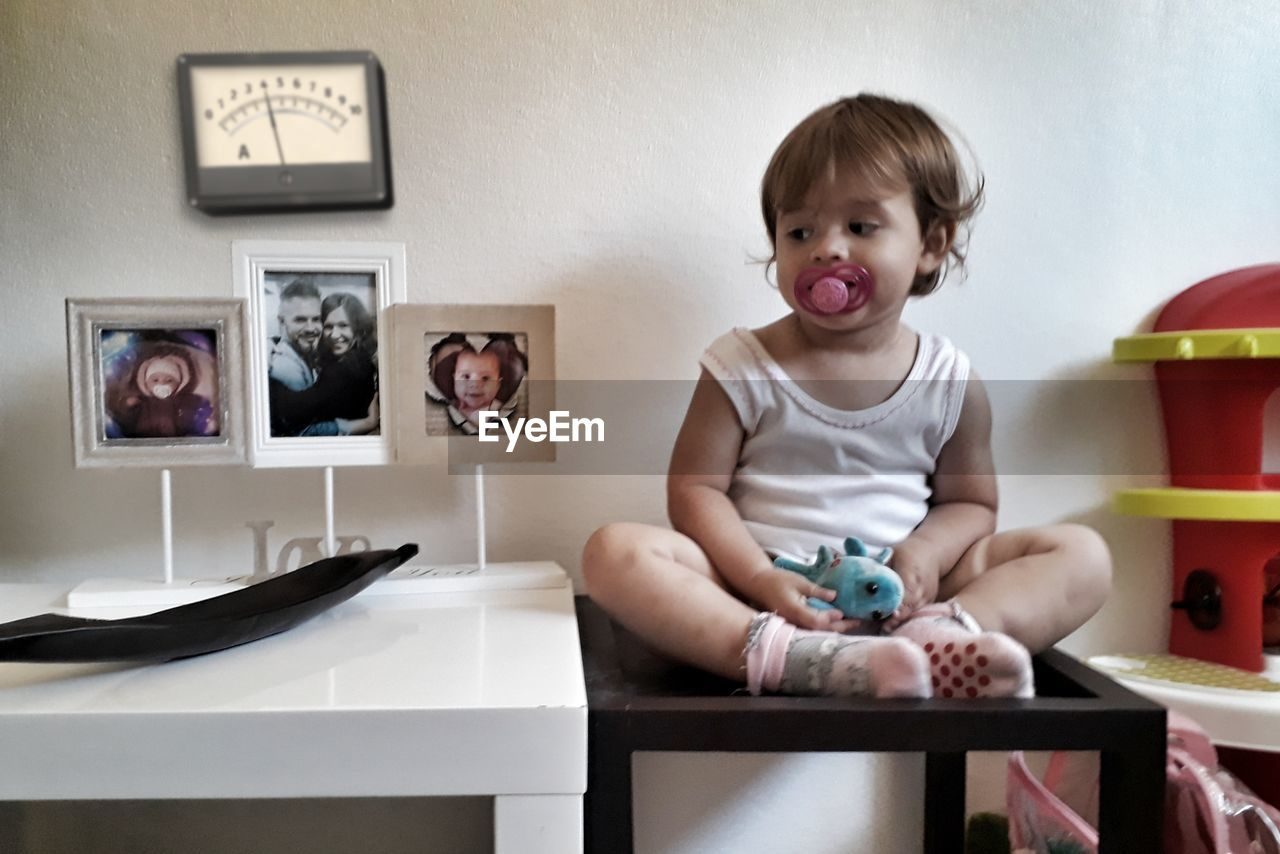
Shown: 4,A
